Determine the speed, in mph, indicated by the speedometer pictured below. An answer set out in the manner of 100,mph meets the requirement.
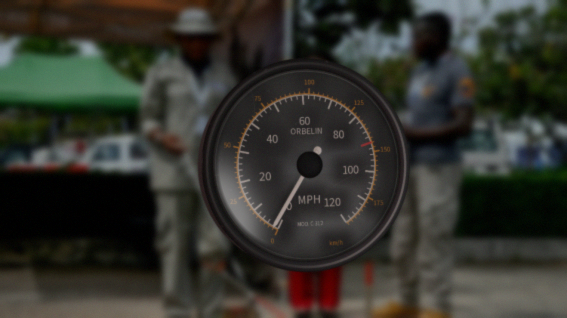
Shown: 2,mph
